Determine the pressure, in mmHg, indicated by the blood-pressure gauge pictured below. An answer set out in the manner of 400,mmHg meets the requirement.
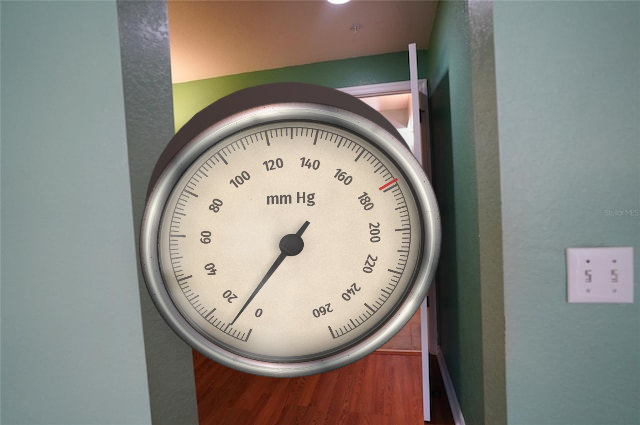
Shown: 10,mmHg
